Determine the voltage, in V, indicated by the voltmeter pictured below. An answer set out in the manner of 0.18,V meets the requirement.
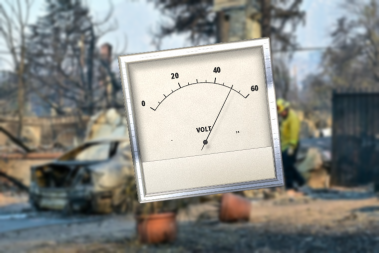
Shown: 50,V
